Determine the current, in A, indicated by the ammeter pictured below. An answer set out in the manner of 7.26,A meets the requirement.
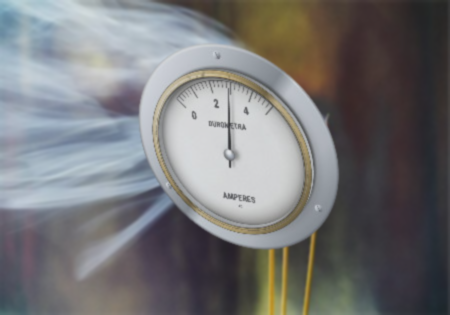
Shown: 3,A
